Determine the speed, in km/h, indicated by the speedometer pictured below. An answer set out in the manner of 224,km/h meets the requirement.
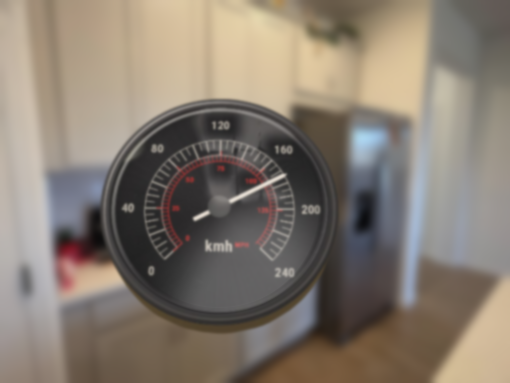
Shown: 175,km/h
